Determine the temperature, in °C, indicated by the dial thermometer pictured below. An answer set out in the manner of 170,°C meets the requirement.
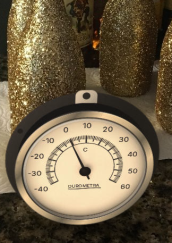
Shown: 0,°C
